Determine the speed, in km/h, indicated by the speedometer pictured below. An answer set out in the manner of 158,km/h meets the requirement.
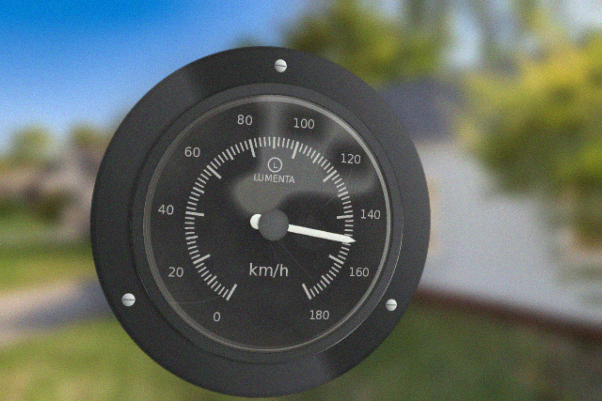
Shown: 150,km/h
